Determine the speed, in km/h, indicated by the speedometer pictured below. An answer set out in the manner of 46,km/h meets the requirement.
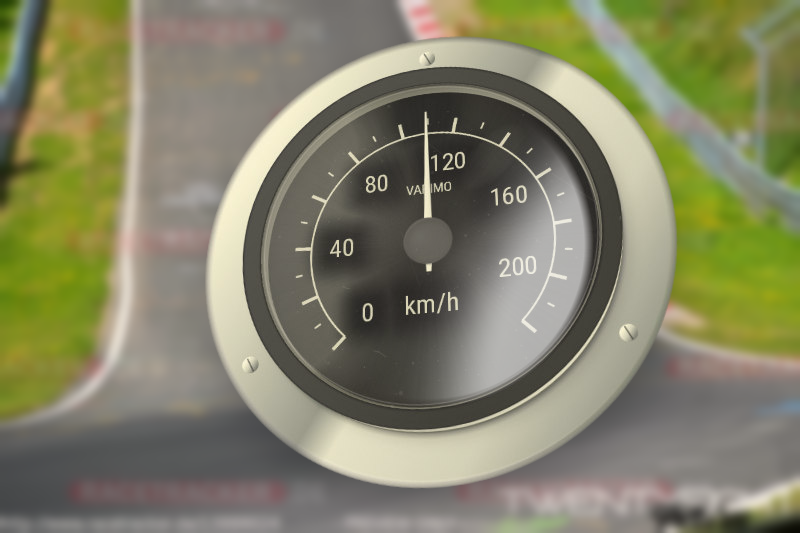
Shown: 110,km/h
